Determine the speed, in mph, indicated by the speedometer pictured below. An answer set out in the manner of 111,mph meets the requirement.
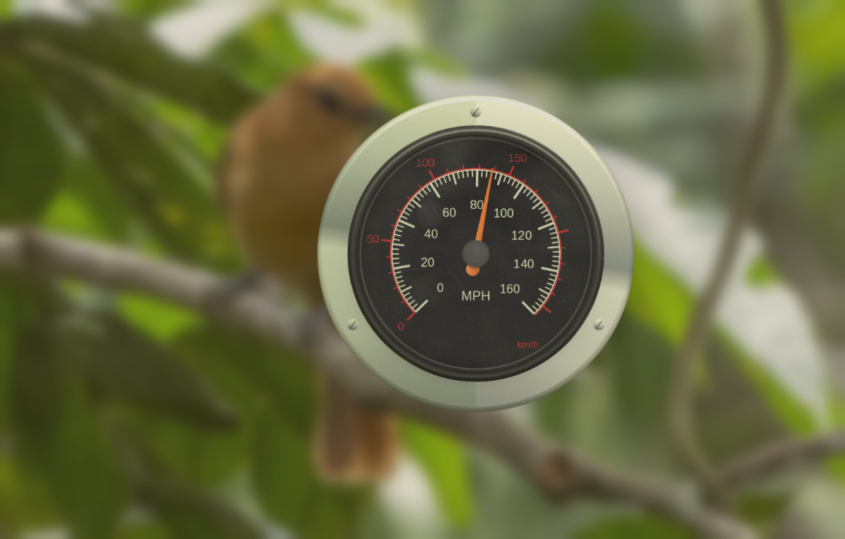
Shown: 86,mph
